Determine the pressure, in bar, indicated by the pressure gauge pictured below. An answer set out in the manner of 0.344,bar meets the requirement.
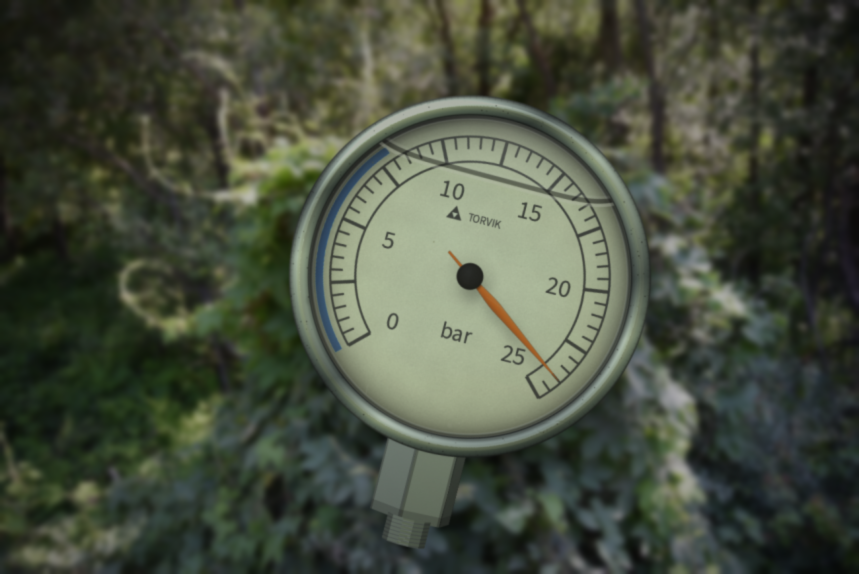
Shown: 24,bar
